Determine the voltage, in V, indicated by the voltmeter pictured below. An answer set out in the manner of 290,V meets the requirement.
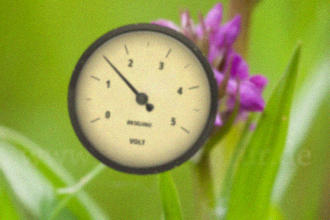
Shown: 1.5,V
